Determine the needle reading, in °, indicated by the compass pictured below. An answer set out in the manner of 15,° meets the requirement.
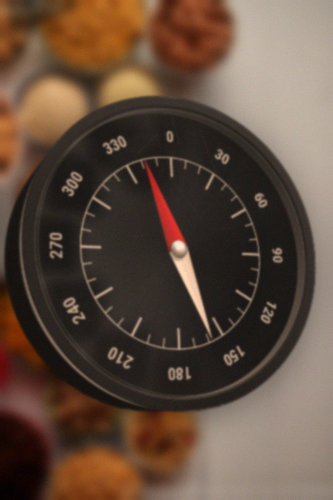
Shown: 340,°
